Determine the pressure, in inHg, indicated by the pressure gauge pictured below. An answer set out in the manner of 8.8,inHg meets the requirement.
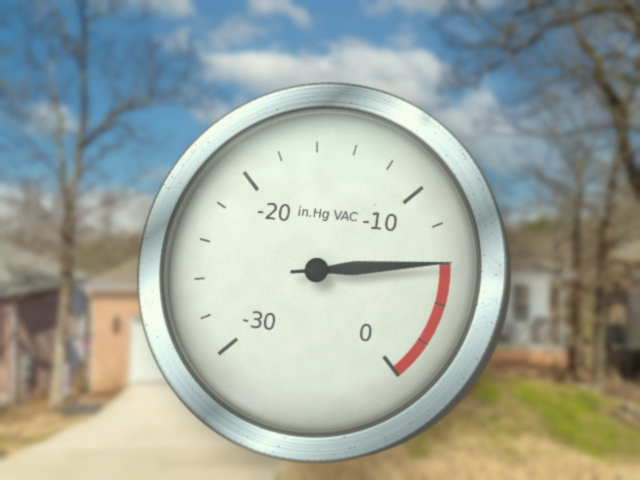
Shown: -6,inHg
